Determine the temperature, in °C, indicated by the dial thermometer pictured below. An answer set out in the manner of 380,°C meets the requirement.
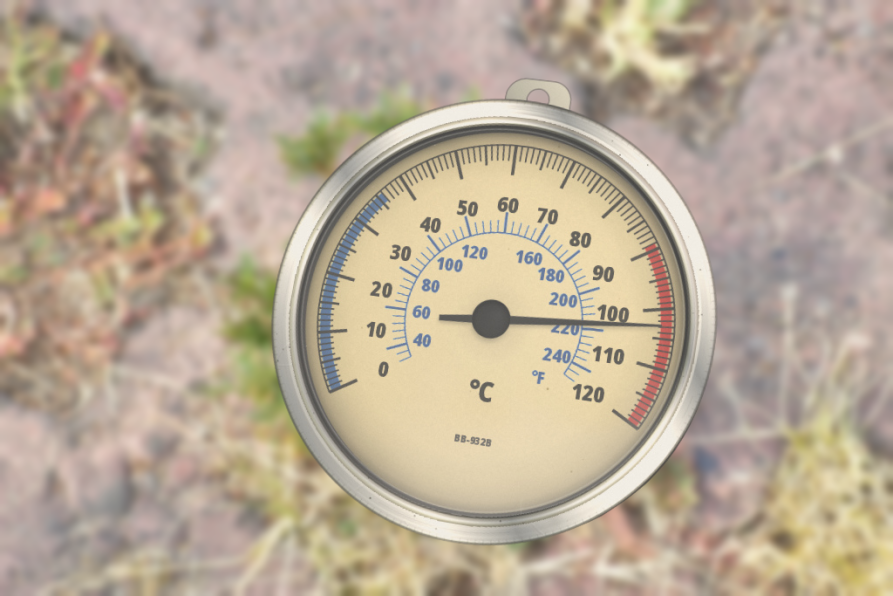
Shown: 103,°C
